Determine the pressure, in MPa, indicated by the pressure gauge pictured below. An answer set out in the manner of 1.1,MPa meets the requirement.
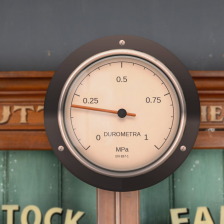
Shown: 0.2,MPa
